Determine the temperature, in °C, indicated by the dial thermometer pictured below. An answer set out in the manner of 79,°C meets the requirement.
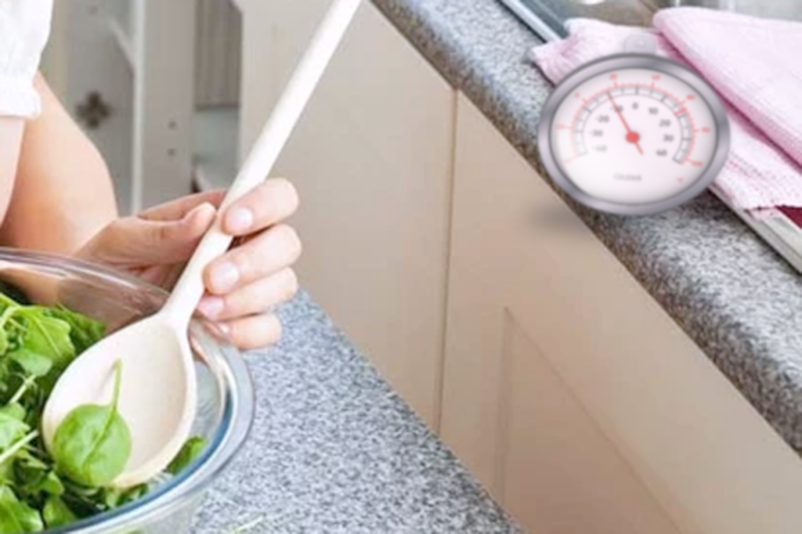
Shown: -10,°C
